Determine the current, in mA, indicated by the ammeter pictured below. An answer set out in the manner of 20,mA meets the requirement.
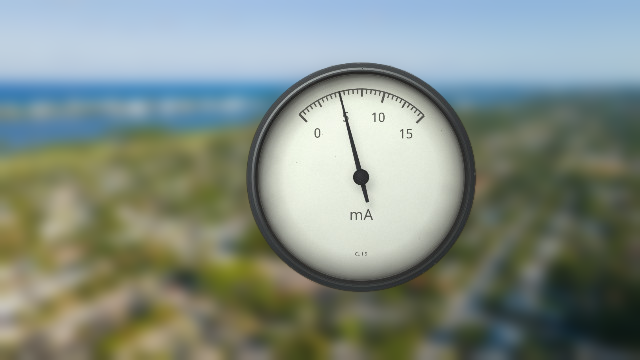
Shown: 5,mA
